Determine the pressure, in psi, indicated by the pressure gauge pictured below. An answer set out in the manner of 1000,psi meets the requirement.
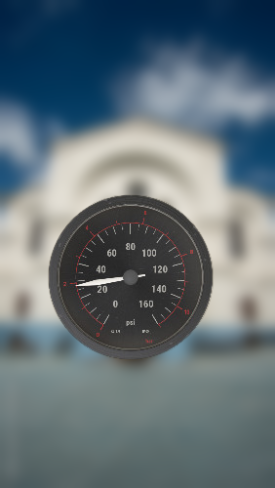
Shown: 27.5,psi
